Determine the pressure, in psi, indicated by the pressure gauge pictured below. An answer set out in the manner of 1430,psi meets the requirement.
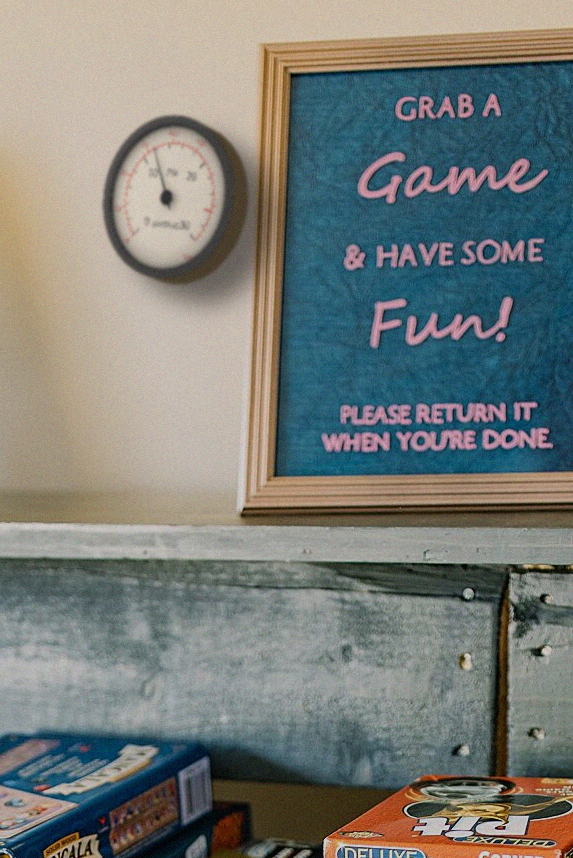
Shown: 12,psi
